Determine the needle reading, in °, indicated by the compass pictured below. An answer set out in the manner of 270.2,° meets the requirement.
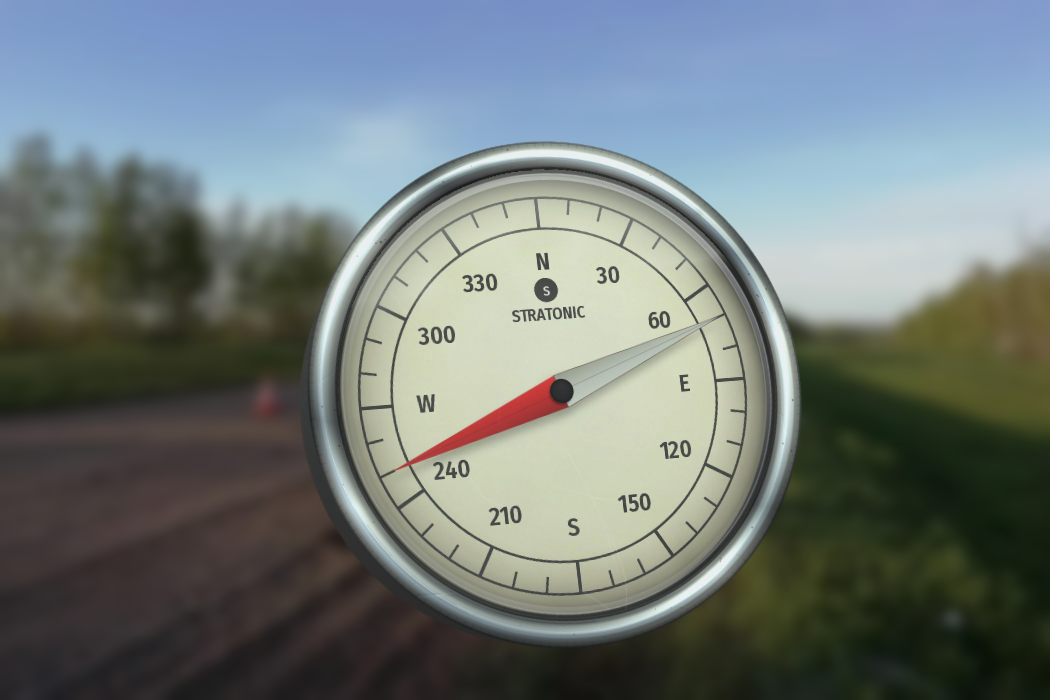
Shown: 250,°
